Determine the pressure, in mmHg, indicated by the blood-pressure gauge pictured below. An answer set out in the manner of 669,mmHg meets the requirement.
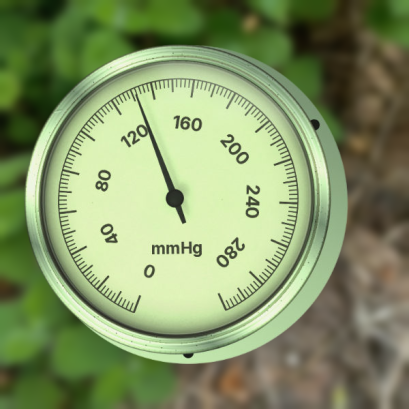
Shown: 132,mmHg
